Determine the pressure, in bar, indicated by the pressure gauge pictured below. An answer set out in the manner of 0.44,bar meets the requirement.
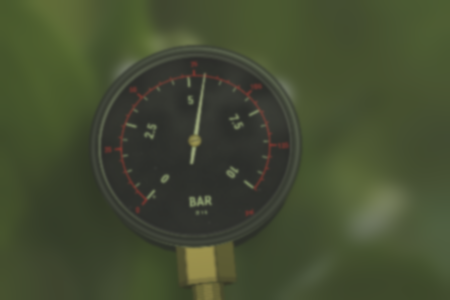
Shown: 5.5,bar
